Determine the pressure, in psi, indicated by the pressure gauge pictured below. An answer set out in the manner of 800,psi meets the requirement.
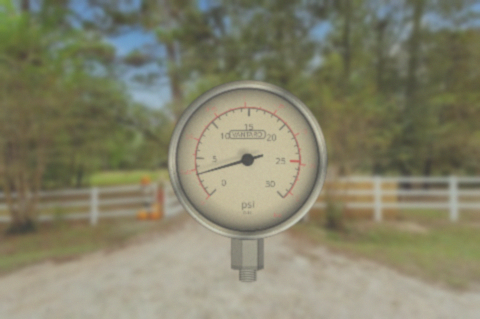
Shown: 3,psi
